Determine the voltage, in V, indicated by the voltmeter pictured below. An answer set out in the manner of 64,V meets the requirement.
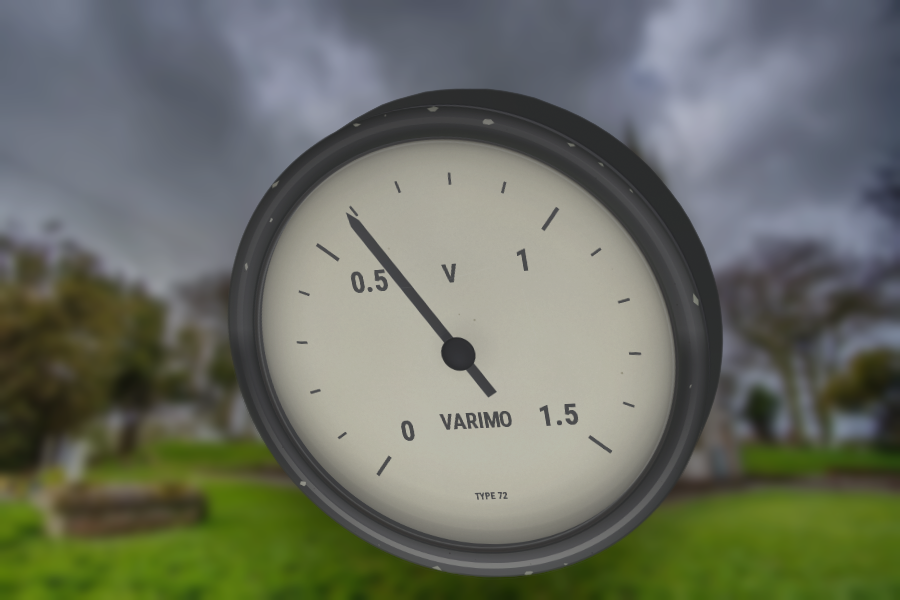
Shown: 0.6,V
